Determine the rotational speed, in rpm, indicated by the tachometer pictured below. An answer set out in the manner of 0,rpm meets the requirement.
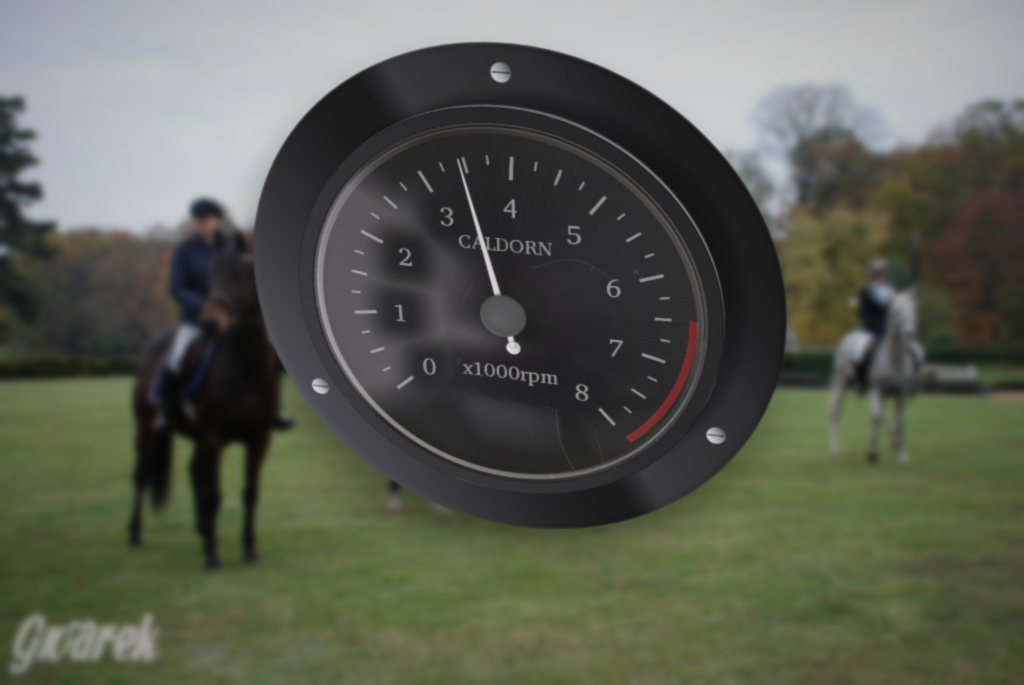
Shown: 3500,rpm
